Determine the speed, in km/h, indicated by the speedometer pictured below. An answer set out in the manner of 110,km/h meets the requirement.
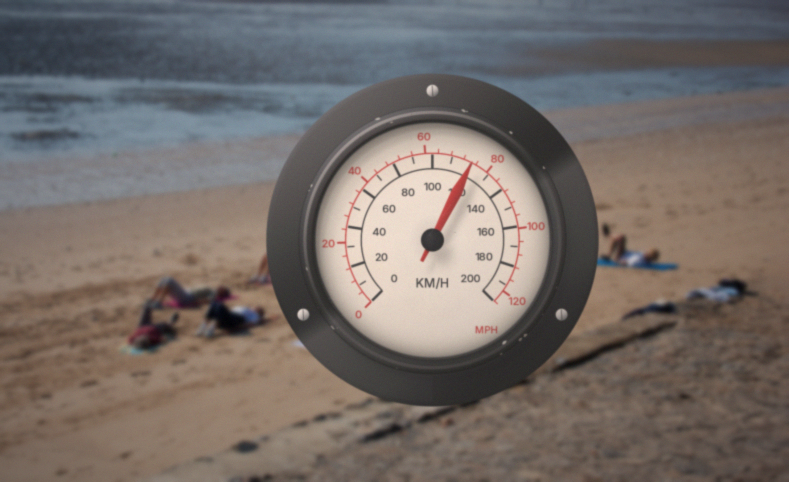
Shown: 120,km/h
